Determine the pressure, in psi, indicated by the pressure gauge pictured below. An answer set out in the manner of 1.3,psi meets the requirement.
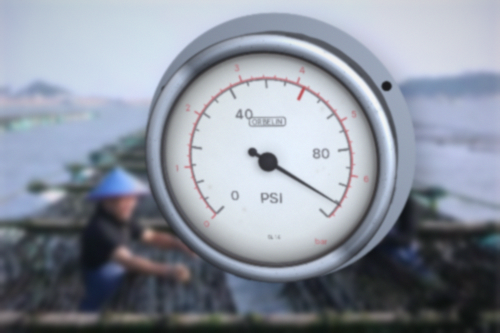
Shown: 95,psi
